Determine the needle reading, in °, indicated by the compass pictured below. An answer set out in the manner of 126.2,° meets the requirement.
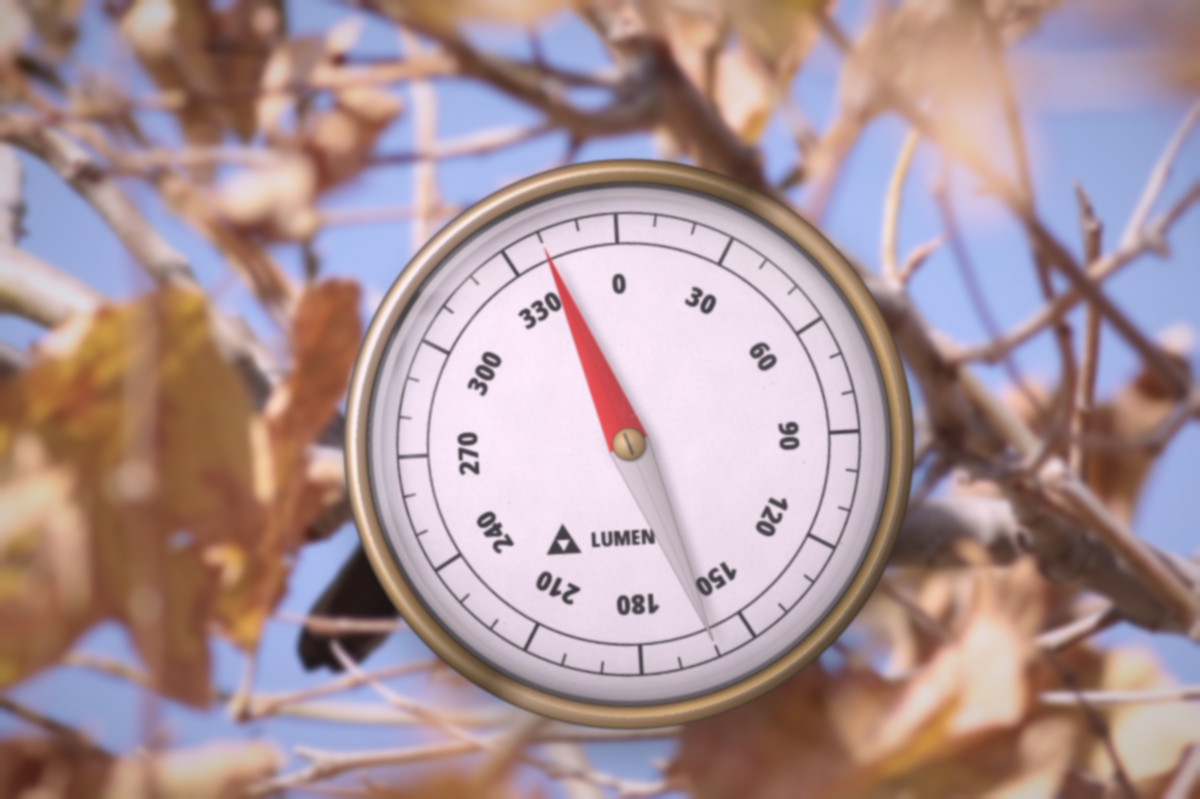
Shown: 340,°
